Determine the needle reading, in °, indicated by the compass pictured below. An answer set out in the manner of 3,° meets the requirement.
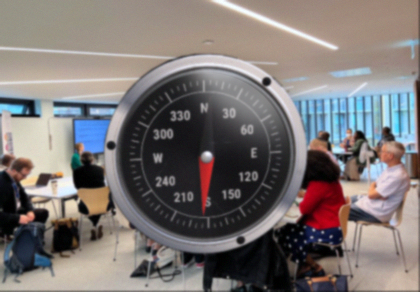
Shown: 185,°
